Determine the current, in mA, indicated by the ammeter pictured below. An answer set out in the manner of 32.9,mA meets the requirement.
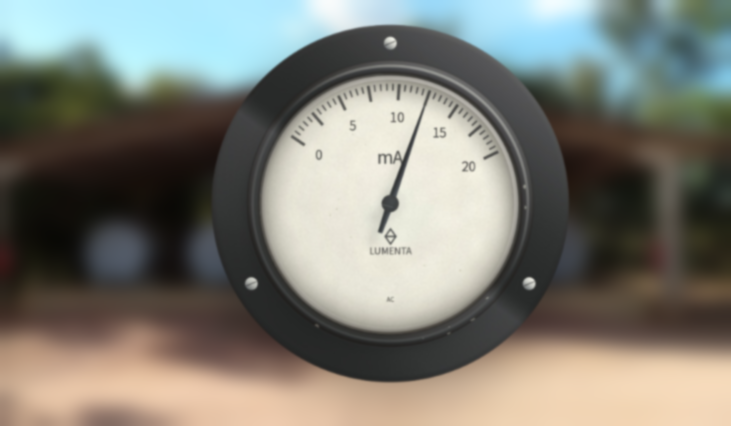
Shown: 12.5,mA
